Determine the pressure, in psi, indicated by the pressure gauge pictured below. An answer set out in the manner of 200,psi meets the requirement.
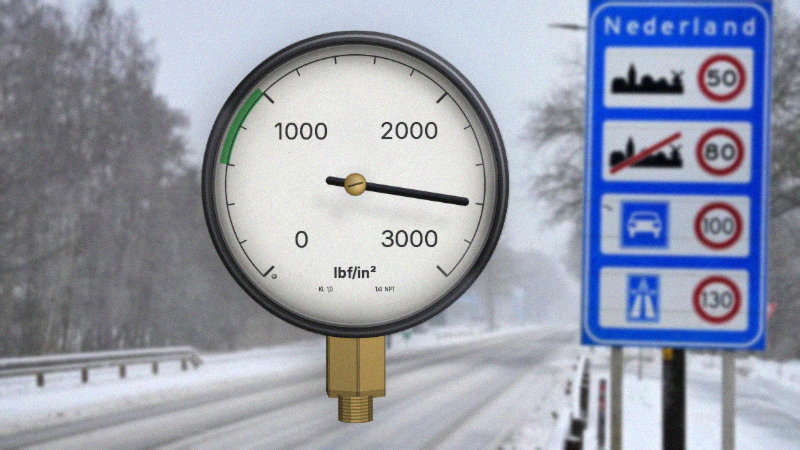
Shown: 2600,psi
